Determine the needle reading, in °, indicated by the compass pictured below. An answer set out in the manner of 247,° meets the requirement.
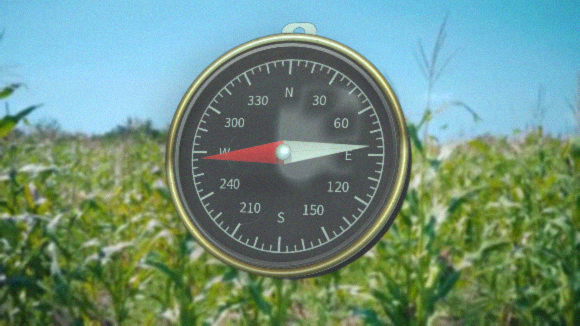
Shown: 265,°
